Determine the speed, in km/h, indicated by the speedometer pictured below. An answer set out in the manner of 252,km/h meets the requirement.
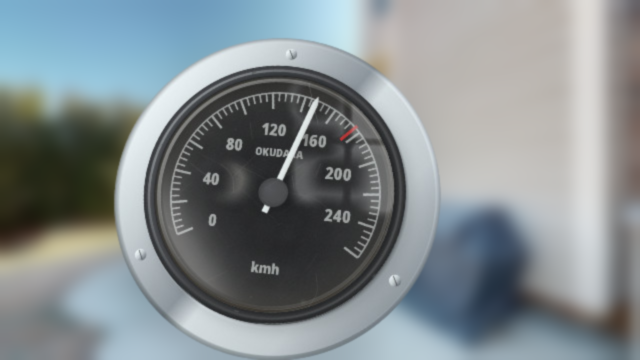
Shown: 148,km/h
